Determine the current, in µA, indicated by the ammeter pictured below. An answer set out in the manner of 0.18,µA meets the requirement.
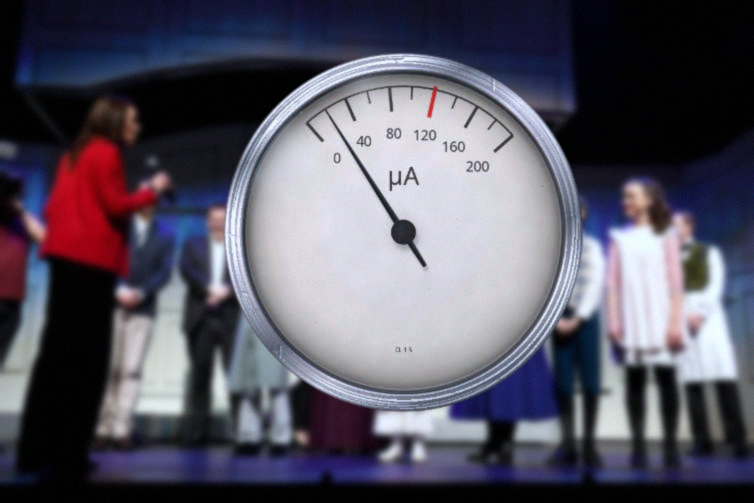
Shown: 20,µA
